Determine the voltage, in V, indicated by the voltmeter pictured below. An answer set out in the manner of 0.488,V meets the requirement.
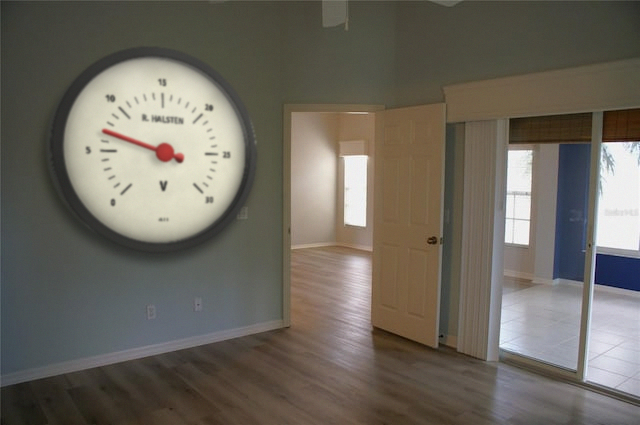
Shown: 7,V
